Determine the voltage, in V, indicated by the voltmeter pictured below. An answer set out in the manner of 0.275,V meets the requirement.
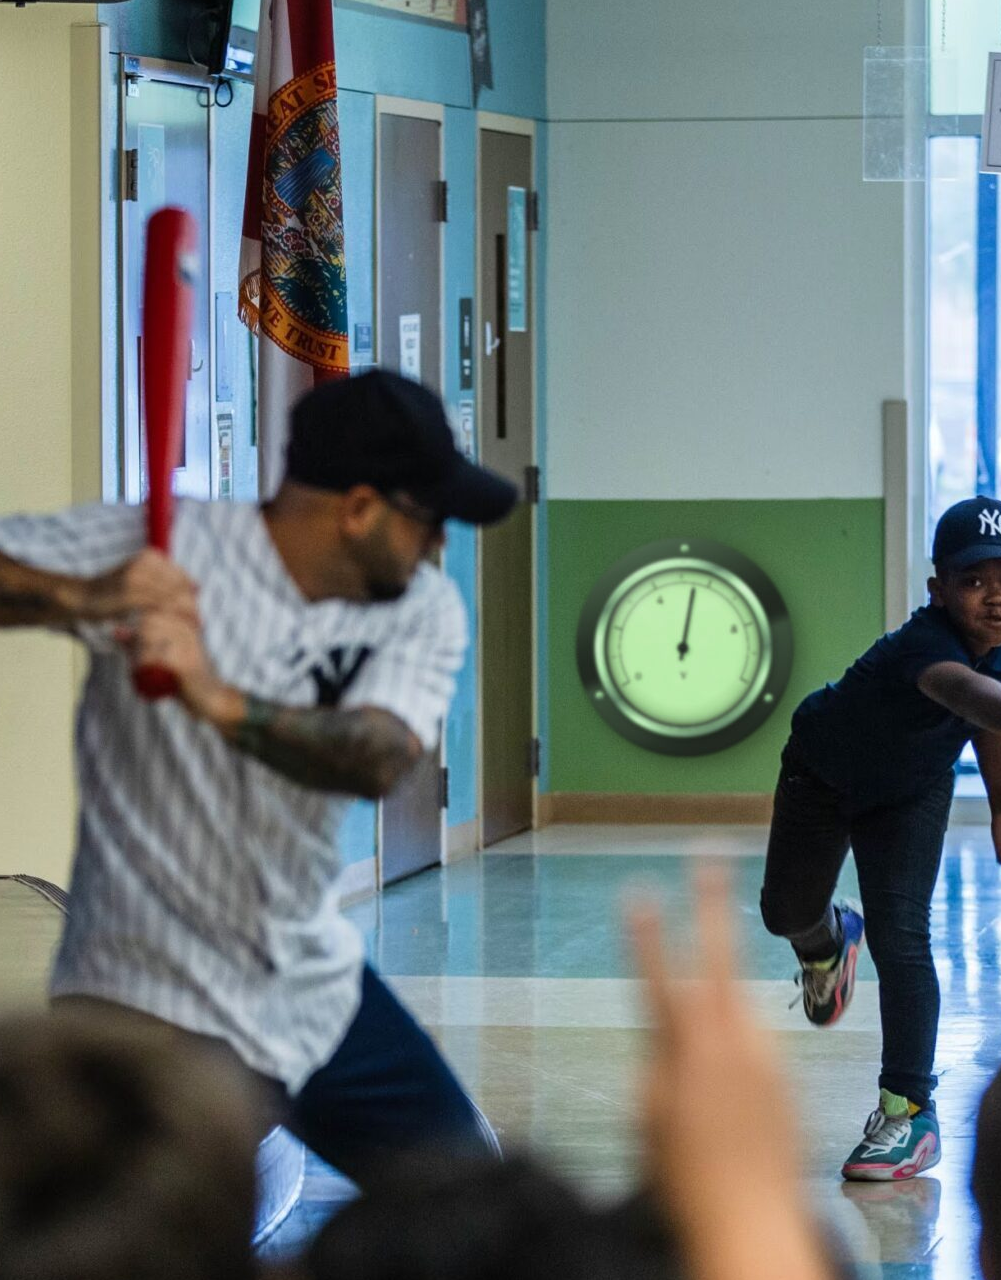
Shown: 5.5,V
